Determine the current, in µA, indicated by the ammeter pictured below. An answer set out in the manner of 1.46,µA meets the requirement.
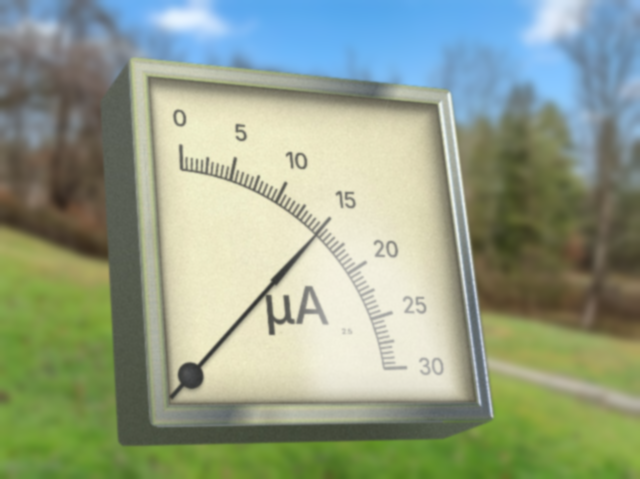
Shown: 15,µA
